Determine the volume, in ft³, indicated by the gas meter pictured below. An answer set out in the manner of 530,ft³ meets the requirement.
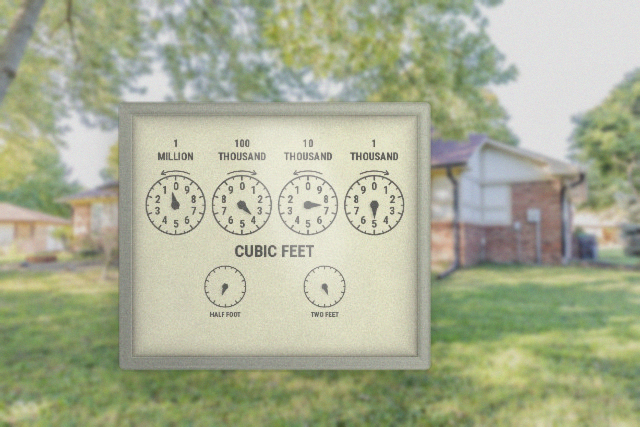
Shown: 37500,ft³
